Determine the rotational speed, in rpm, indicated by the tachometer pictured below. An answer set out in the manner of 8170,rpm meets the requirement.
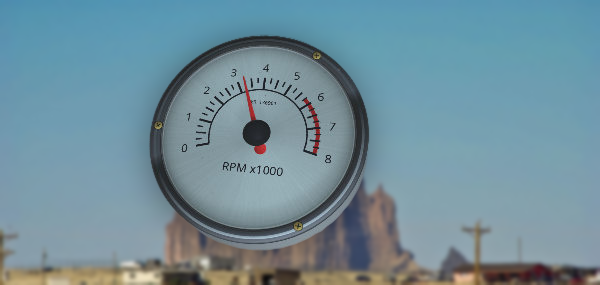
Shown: 3250,rpm
